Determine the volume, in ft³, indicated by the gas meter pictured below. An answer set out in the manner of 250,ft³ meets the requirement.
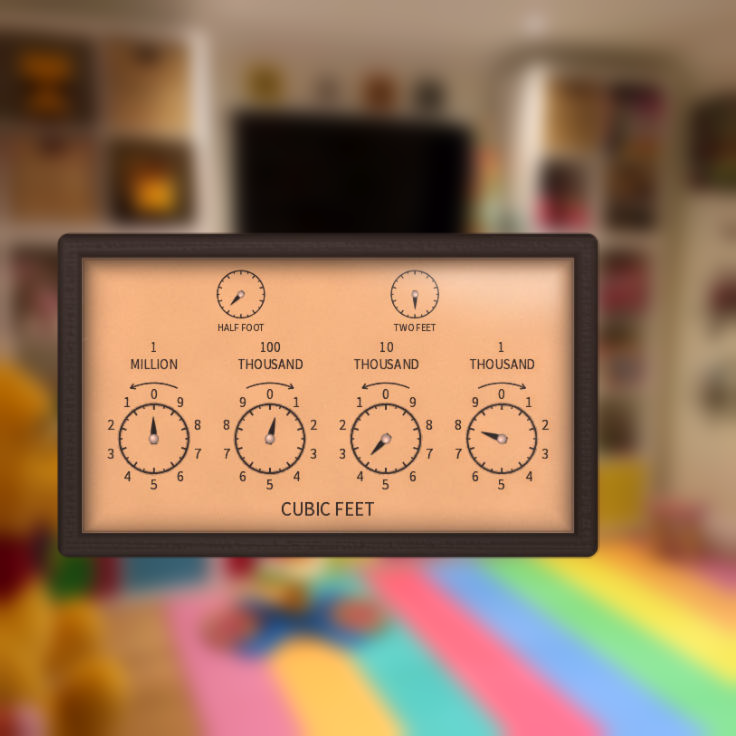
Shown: 3800,ft³
